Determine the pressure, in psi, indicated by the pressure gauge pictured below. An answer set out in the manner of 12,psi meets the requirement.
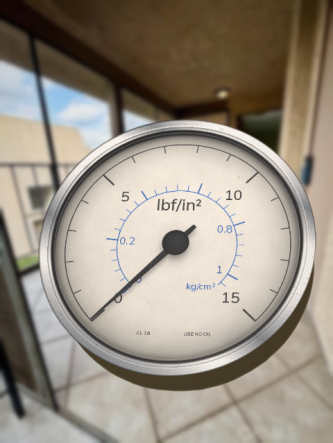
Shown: 0,psi
